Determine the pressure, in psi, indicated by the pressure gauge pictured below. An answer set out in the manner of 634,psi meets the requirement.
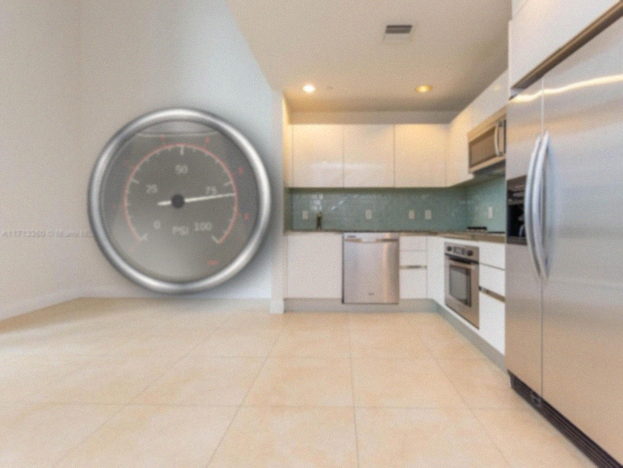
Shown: 80,psi
